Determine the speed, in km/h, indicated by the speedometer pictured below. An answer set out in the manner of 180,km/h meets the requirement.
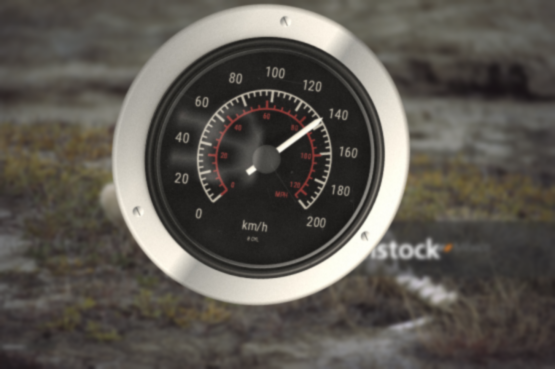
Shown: 136,km/h
